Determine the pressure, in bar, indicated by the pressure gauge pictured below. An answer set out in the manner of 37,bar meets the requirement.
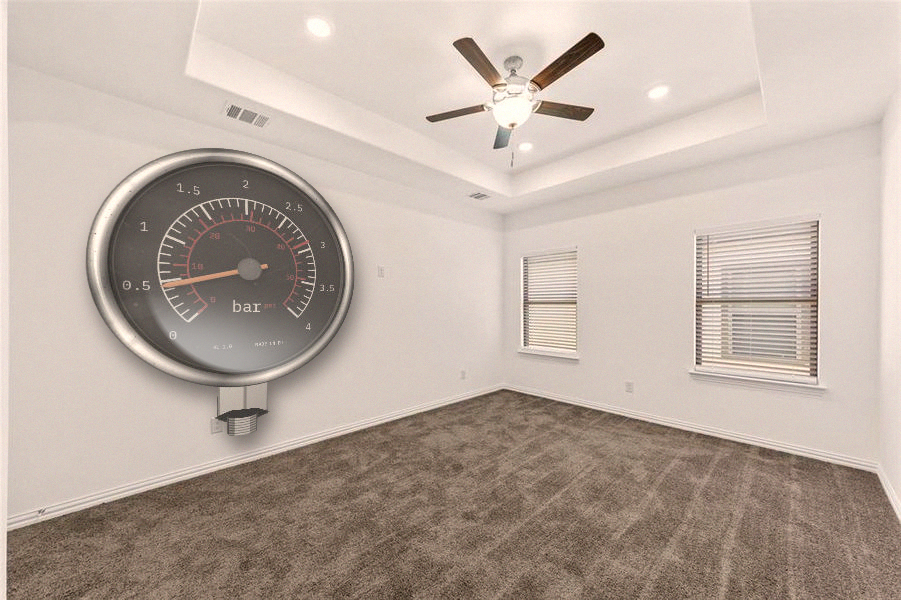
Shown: 0.45,bar
